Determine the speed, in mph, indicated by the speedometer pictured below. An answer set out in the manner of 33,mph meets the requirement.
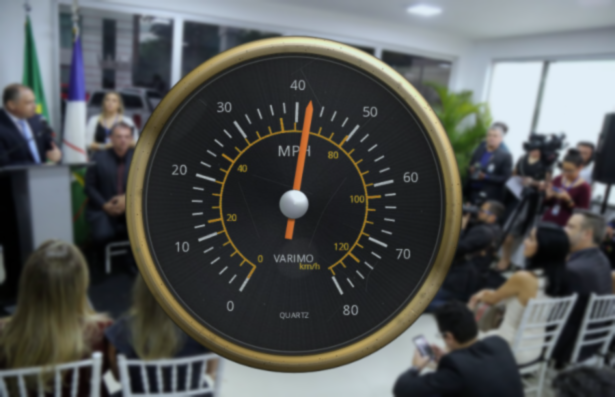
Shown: 42,mph
